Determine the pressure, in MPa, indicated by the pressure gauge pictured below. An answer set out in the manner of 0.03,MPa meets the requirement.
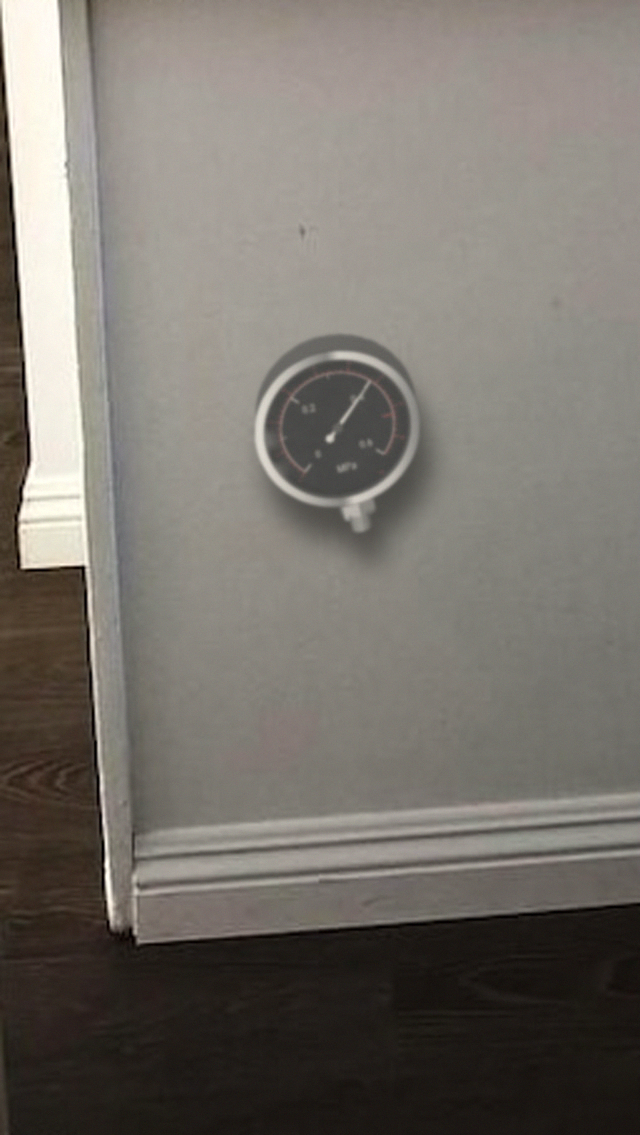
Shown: 0.4,MPa
